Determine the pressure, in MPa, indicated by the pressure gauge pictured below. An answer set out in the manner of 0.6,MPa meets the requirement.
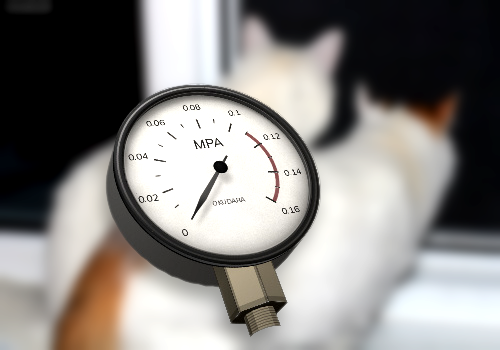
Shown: 0,MPa
